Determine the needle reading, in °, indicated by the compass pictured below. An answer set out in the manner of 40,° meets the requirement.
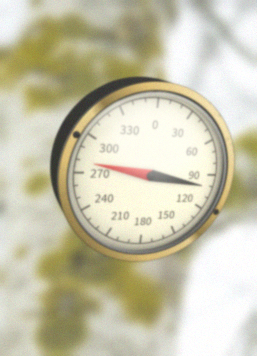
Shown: 280,°
